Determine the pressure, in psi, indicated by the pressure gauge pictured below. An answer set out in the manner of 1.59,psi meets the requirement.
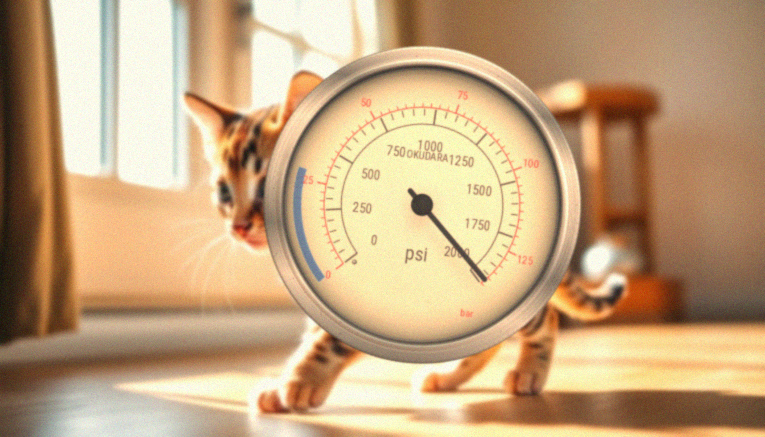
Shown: 1975,psi
